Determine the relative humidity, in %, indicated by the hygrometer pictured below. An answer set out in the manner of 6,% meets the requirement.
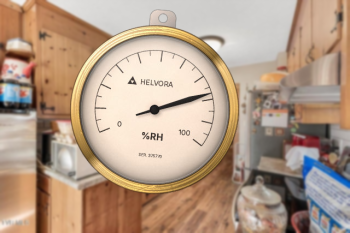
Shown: 77.5,%
